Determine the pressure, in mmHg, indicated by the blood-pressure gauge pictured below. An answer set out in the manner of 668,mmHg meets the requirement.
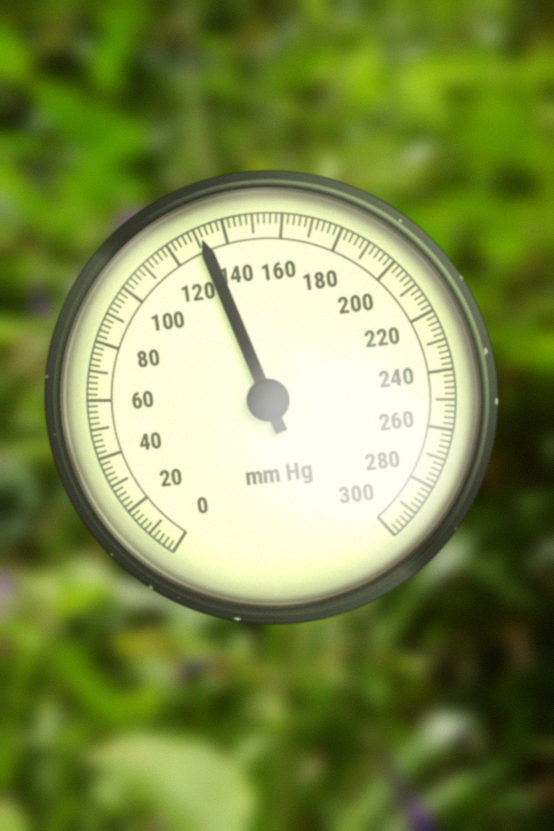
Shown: 132,mmHg
